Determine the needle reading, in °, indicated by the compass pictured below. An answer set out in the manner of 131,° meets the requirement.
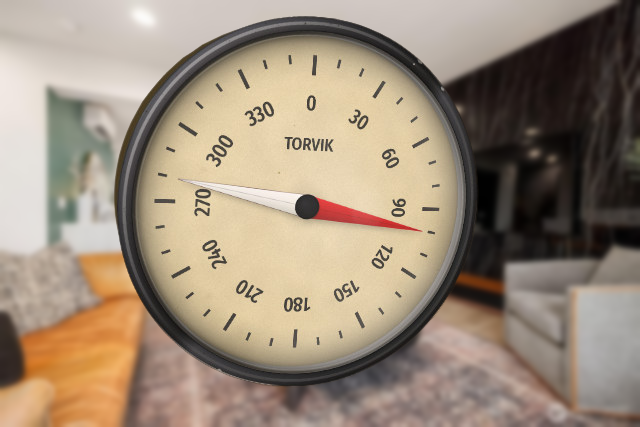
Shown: 100,°
